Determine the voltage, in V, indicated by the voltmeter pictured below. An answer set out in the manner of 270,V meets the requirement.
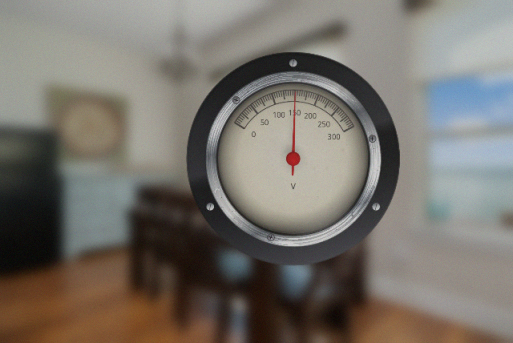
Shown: 150,V
